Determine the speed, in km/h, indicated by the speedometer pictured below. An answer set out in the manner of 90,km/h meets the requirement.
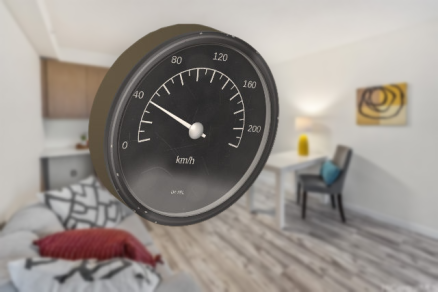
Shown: 40,km/h
